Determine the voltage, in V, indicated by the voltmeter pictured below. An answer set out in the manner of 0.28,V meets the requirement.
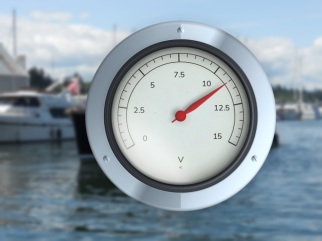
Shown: 11,V
